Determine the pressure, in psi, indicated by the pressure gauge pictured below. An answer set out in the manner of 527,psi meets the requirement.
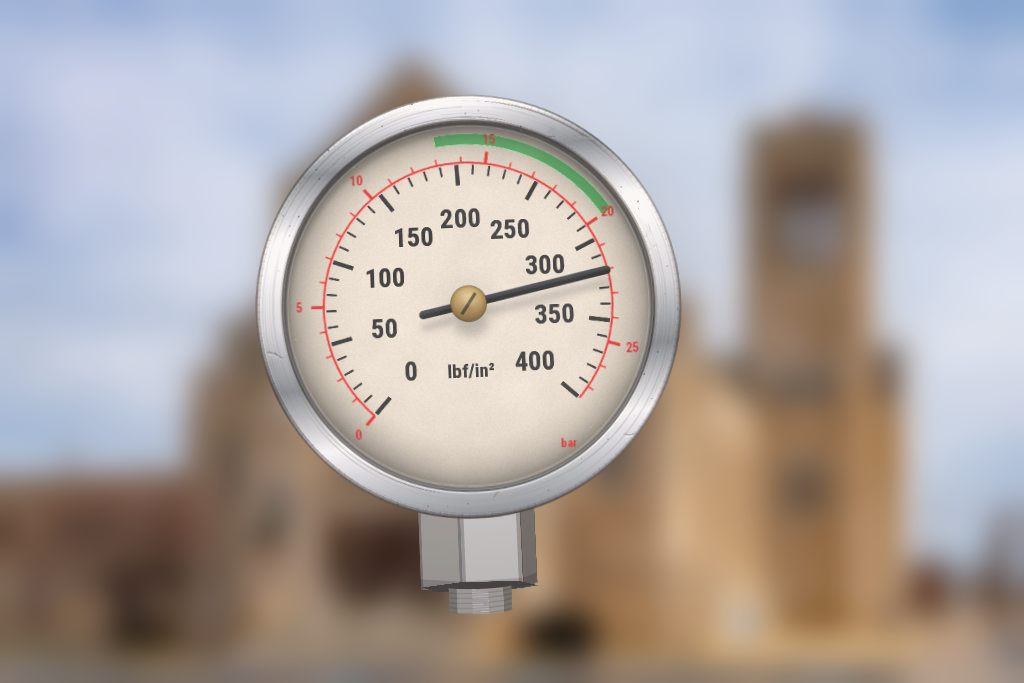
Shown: 320,psi
